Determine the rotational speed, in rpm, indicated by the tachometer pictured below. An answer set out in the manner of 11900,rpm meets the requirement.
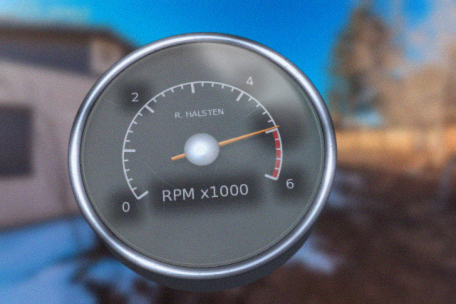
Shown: 5000,rpm
